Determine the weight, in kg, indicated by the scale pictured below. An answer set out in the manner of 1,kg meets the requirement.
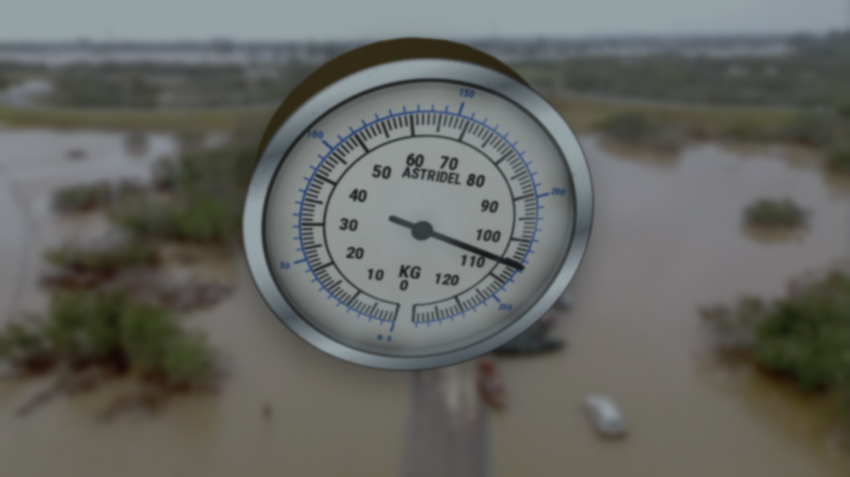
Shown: 105,kg
